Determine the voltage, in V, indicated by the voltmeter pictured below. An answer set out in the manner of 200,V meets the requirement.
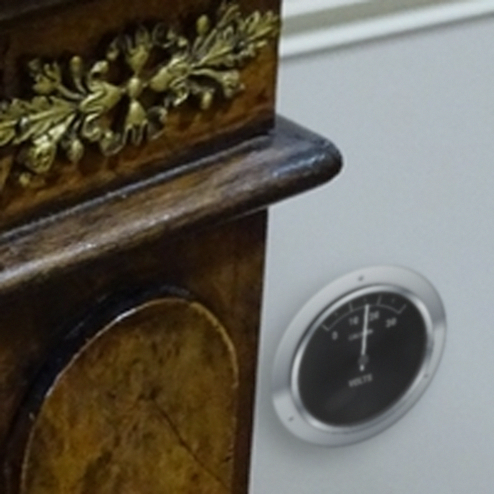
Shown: 15,V
